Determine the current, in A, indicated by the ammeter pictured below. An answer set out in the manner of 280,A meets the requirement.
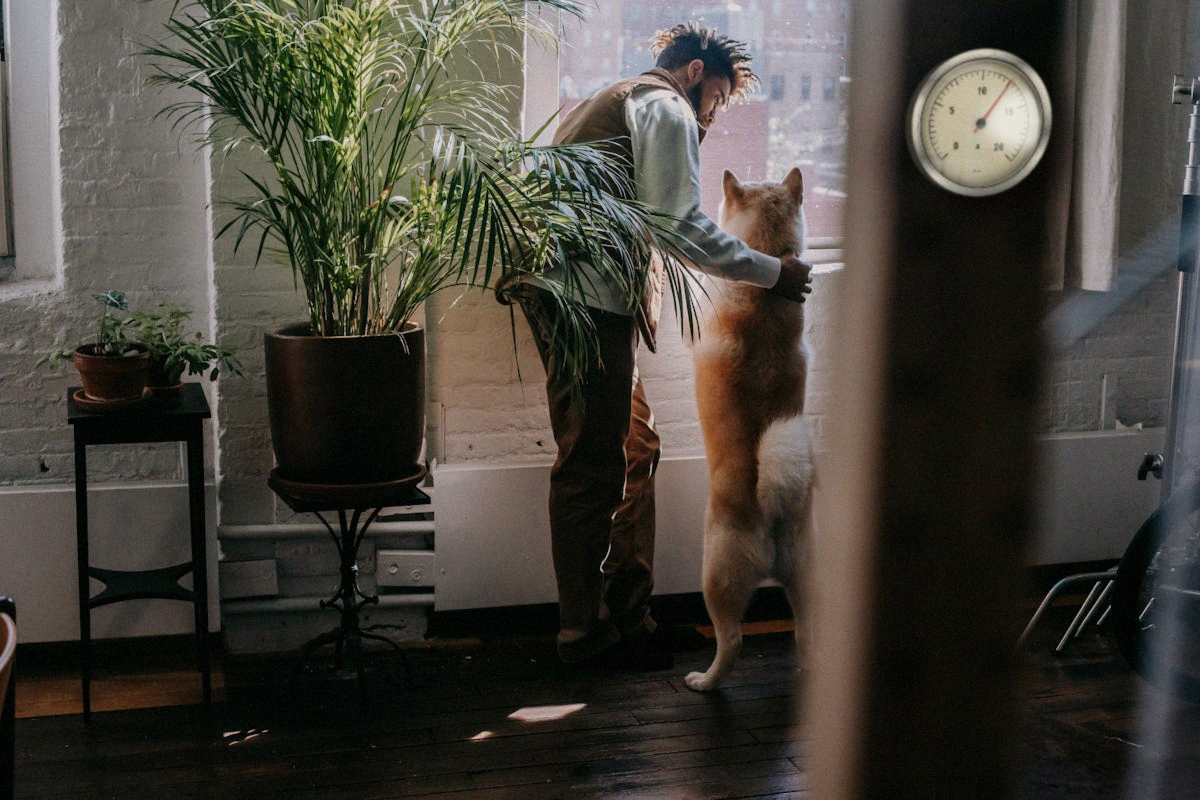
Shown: 12.5,A
